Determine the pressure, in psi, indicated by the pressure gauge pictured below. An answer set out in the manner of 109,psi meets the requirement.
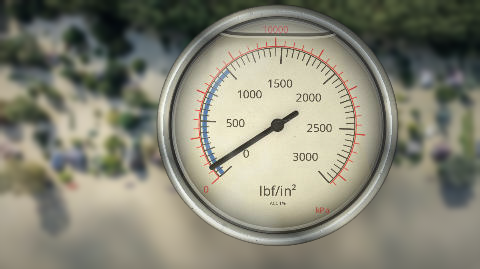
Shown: 100,psi
